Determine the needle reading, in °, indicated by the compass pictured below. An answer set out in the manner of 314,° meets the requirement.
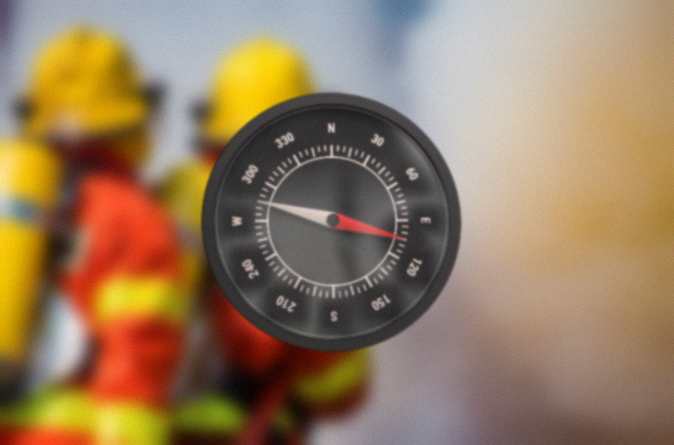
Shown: 105,°
